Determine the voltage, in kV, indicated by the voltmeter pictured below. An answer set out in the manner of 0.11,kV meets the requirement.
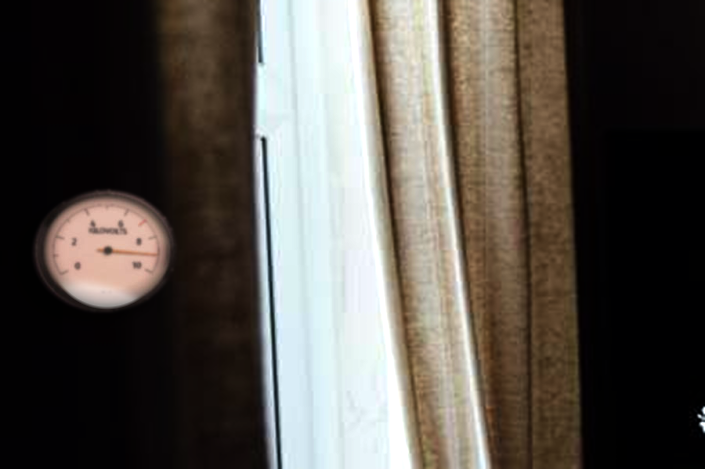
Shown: 9,kV
